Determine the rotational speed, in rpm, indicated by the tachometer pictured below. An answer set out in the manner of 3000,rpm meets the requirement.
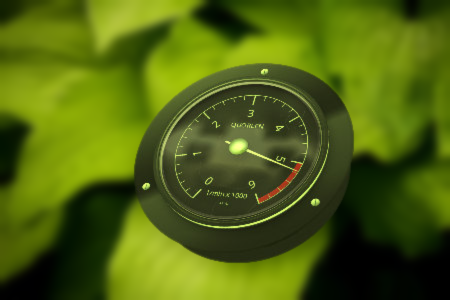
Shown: 5200,rpm
